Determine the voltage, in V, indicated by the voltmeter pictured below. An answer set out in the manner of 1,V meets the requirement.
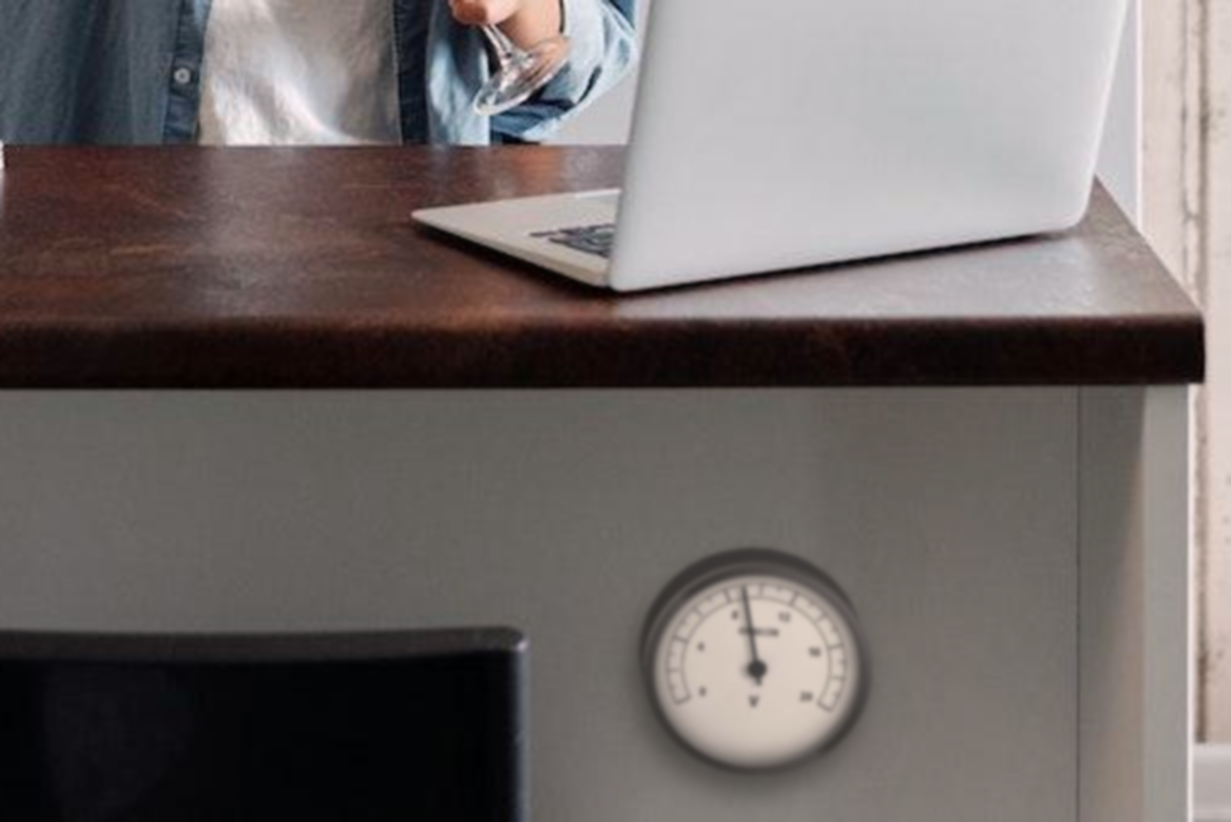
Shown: 9,V
